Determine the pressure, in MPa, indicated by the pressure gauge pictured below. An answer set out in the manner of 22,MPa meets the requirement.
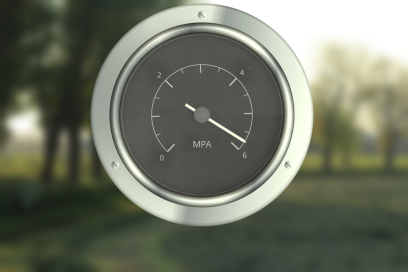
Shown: 5.75,MPa
